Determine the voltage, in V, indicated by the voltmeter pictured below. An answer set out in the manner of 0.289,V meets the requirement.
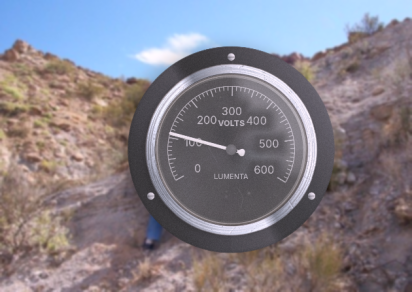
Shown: 110,V
